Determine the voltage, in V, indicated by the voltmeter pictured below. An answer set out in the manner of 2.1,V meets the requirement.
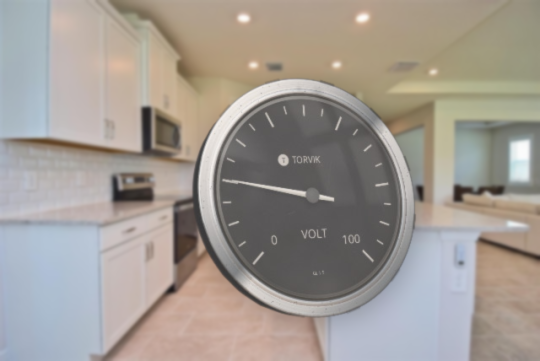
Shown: 20,V
